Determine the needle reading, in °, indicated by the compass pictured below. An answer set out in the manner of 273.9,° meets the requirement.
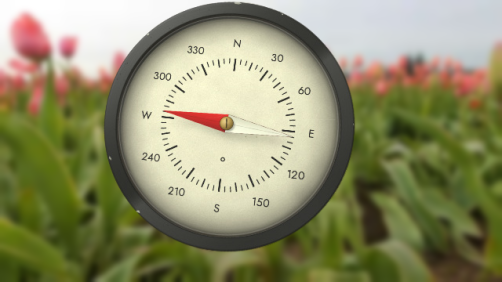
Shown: 275,°
